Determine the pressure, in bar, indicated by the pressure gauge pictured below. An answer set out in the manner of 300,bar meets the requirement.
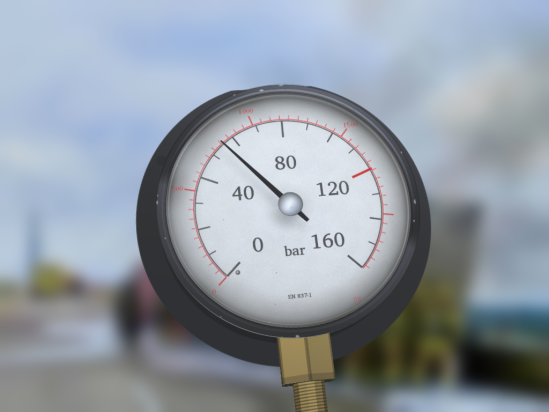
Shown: 55,bar
